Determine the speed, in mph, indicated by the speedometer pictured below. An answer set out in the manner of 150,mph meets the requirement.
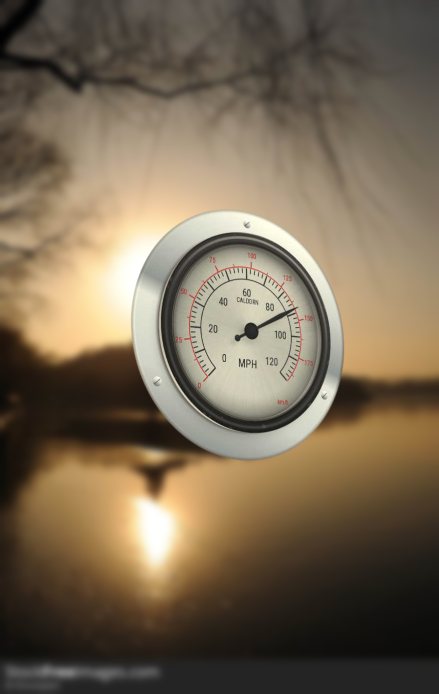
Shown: 88,mph
